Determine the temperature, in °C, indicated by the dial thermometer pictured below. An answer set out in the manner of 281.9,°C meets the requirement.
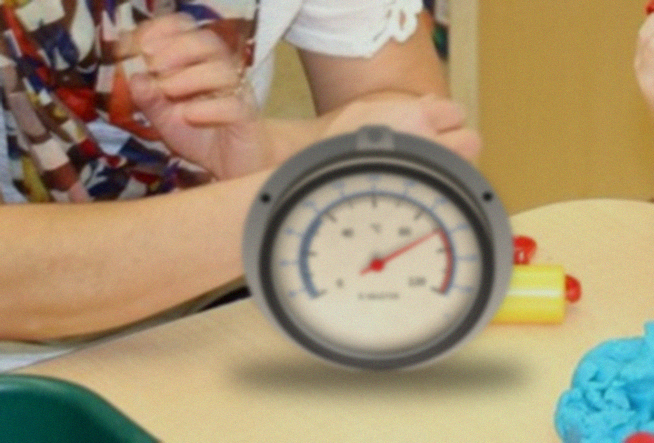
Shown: 90,°C
